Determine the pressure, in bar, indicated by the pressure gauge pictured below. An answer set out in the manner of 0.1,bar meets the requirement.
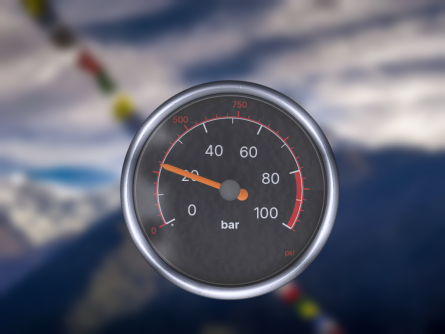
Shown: 20,bar
